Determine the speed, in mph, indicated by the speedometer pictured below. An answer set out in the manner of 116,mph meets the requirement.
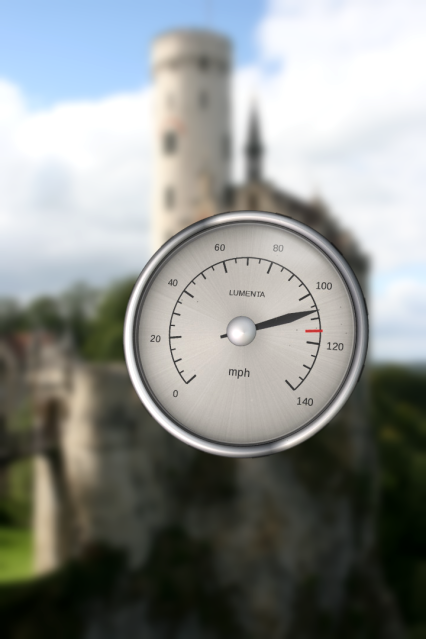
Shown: 107.5,mph
